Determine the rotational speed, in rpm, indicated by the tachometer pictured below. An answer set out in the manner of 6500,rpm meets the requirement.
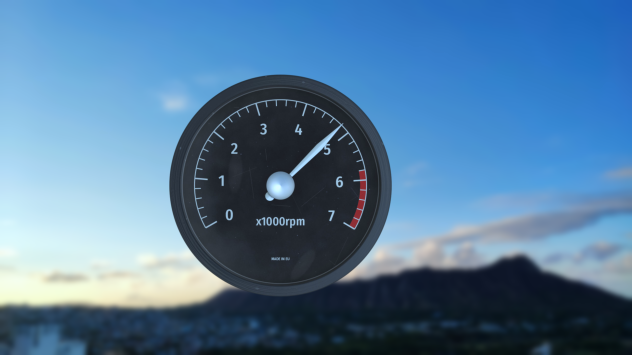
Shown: 4800,rpm
